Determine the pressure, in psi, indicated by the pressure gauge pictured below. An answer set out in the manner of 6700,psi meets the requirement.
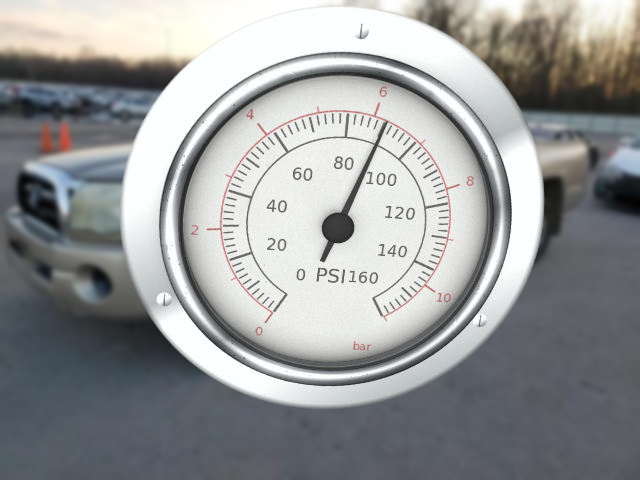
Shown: 90,psi
